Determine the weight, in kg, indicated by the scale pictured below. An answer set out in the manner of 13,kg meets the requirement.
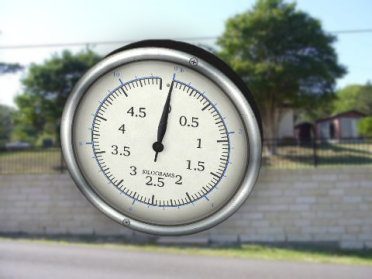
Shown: 0,kg
